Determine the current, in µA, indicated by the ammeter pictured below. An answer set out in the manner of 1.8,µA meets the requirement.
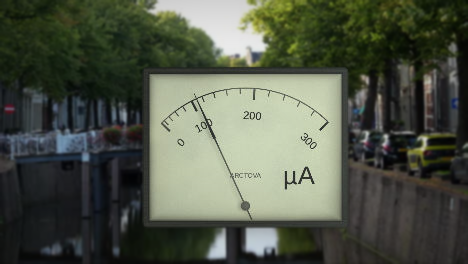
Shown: 110,µA
